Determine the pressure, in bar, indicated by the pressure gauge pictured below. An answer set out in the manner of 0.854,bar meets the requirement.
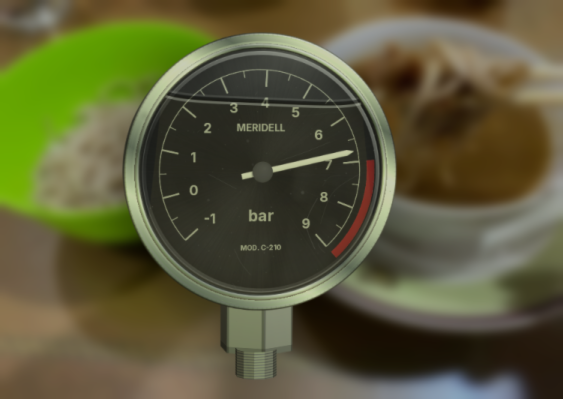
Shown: 6.75,bar
